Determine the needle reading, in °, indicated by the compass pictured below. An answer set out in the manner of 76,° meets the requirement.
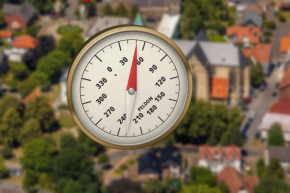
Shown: 50,°
